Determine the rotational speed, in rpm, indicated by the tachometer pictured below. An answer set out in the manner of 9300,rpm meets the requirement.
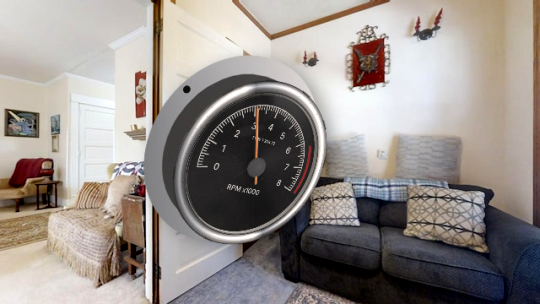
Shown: 3000,rpm
